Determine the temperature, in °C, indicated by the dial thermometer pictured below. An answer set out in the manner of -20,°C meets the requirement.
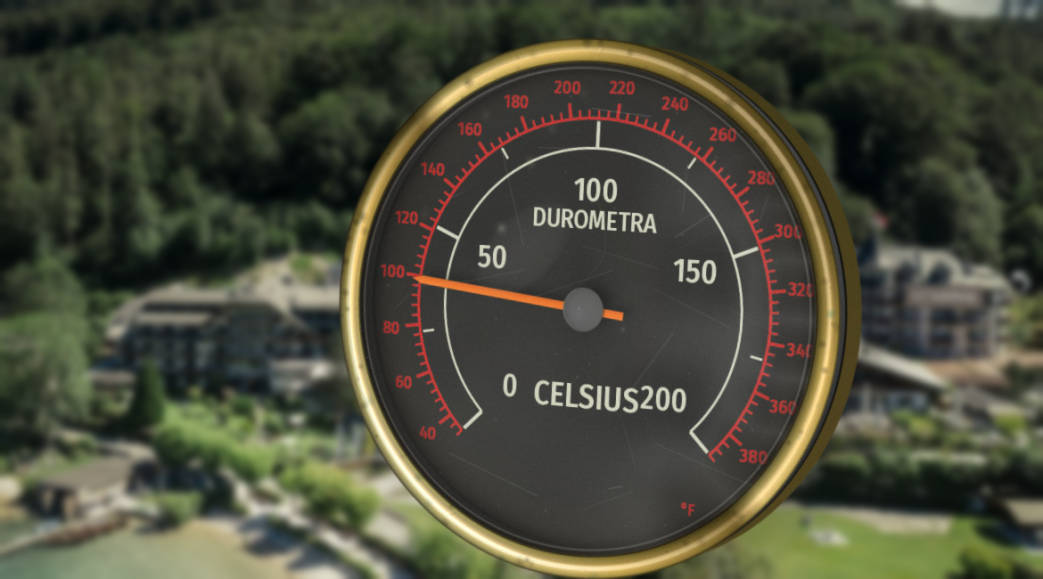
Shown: 37.5,°C
